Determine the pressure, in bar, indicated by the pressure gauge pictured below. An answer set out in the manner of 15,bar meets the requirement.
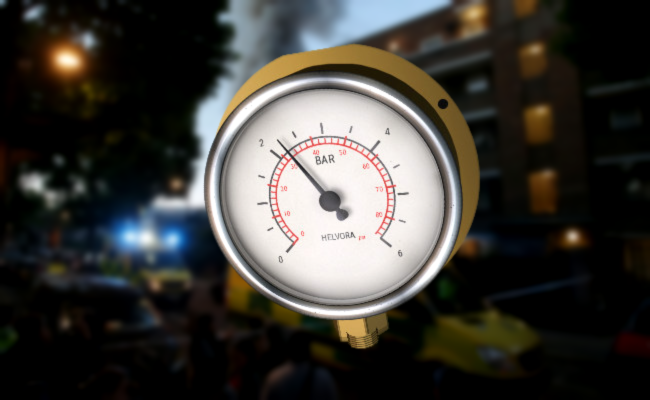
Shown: 2.25,bar
